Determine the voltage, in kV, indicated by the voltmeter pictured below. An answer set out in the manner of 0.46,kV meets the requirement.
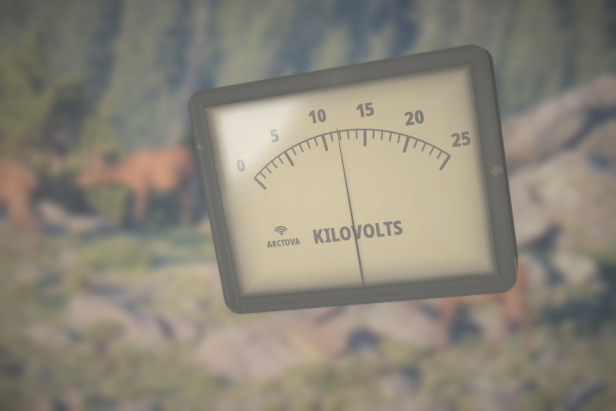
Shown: 12,kV
